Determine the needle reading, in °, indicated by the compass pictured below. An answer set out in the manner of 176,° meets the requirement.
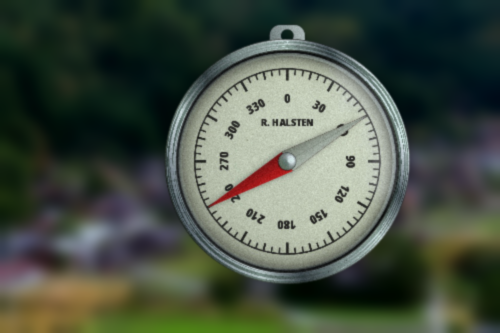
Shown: 240,°
